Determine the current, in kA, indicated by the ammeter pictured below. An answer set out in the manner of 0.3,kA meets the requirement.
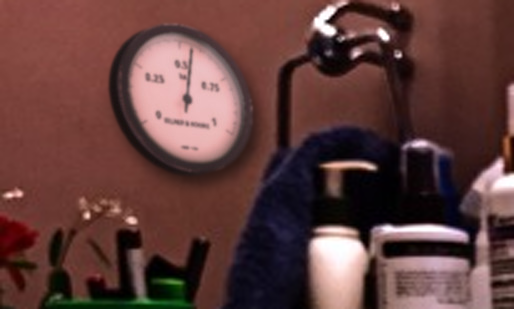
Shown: 0.55,kA
